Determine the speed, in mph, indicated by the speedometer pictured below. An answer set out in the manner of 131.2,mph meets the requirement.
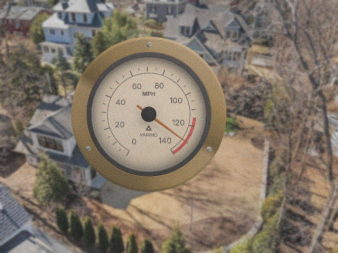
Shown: 130,mph
